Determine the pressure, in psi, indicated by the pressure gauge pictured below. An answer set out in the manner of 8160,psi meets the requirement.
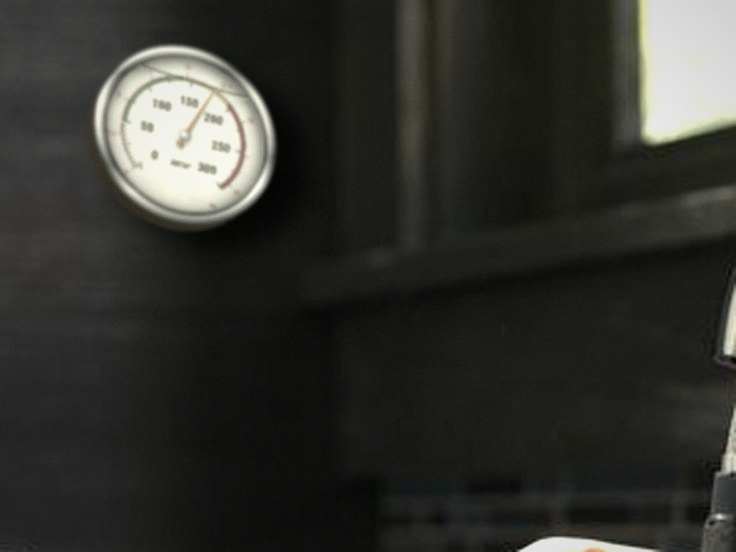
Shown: 175,psi
